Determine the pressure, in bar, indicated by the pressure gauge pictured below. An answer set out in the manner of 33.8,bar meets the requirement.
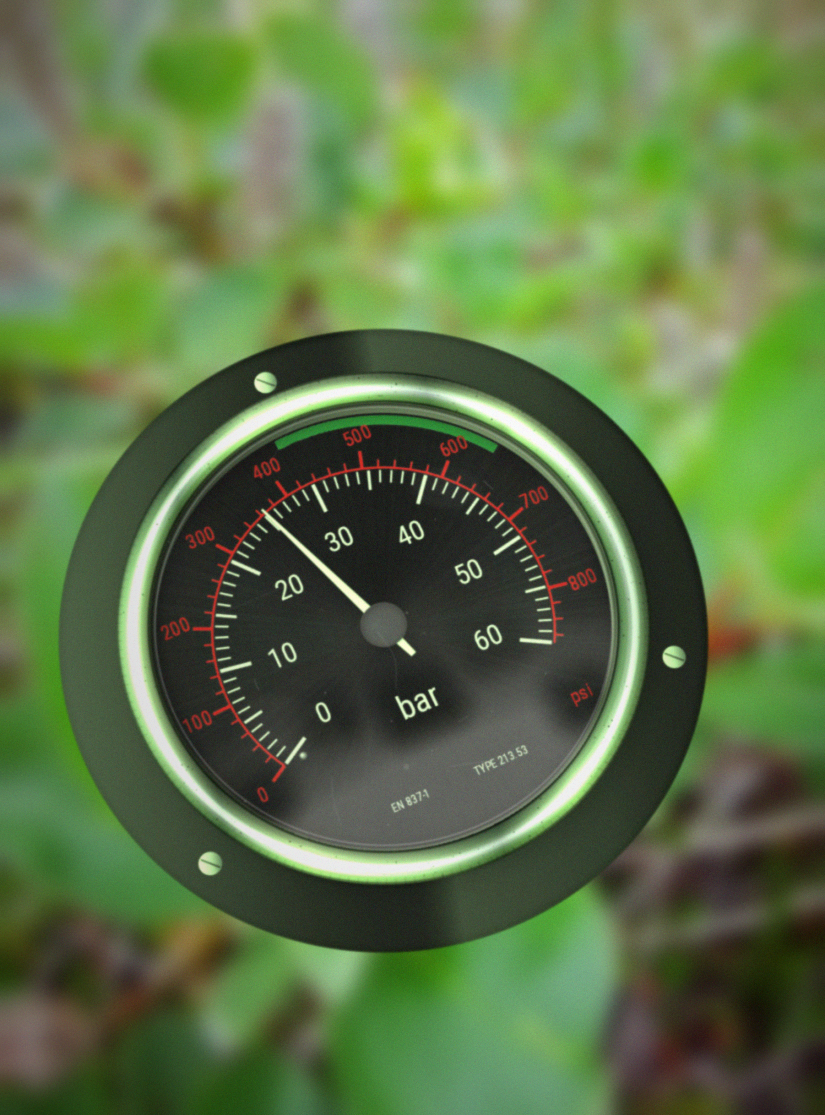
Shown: 25,bar
